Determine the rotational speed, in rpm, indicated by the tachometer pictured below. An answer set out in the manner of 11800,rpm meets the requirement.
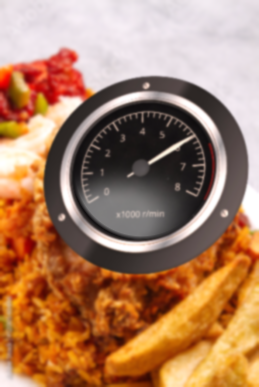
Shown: 6000,rpm
